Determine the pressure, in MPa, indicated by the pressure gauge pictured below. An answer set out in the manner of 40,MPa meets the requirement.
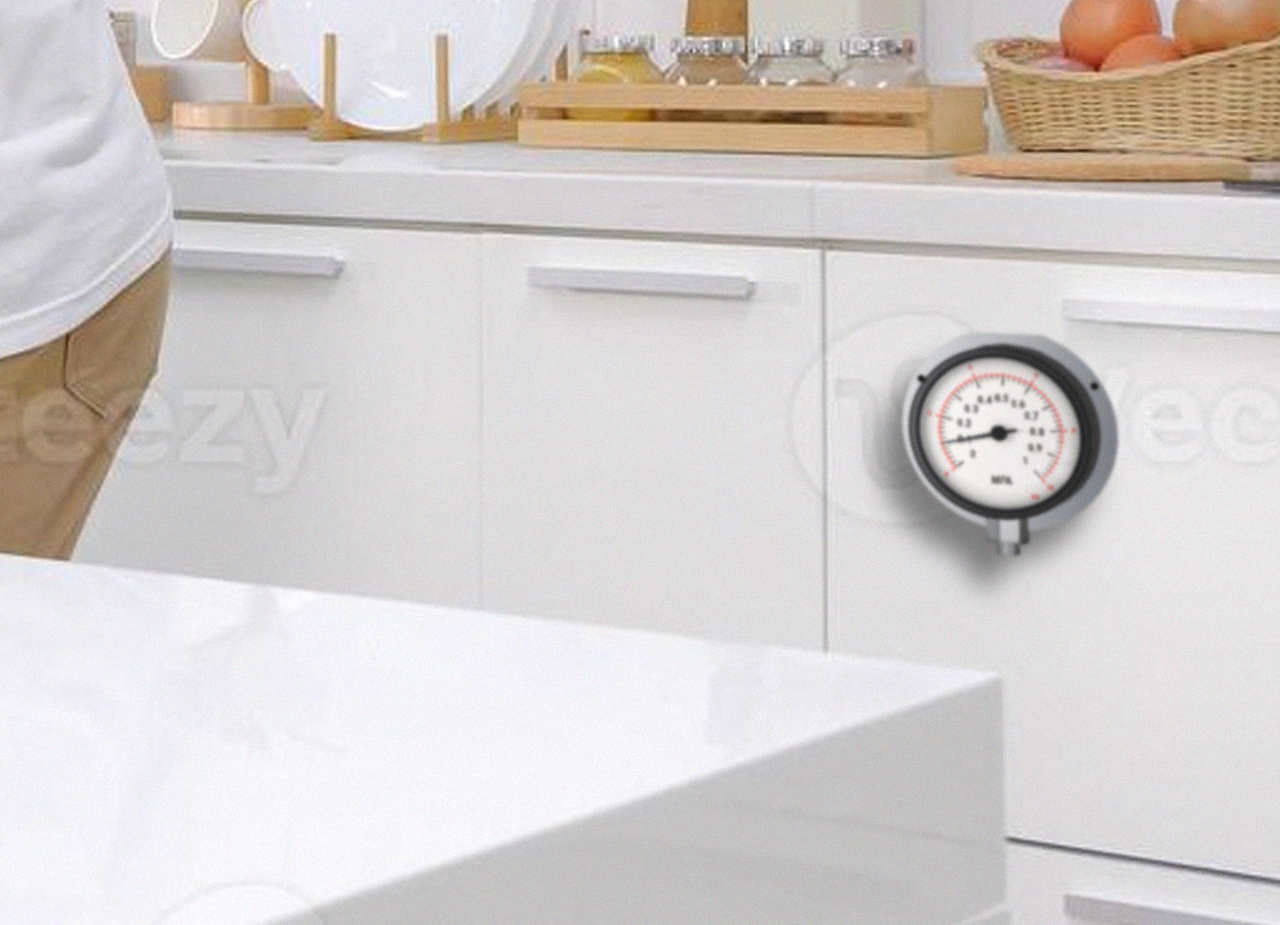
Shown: 0.1,MPa
